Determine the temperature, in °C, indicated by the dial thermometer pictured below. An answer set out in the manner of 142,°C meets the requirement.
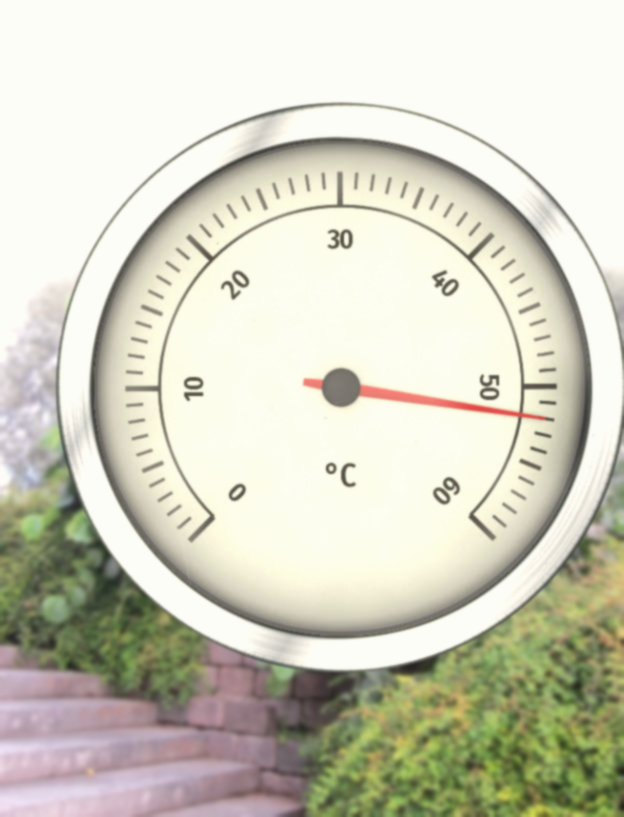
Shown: 52,°C
